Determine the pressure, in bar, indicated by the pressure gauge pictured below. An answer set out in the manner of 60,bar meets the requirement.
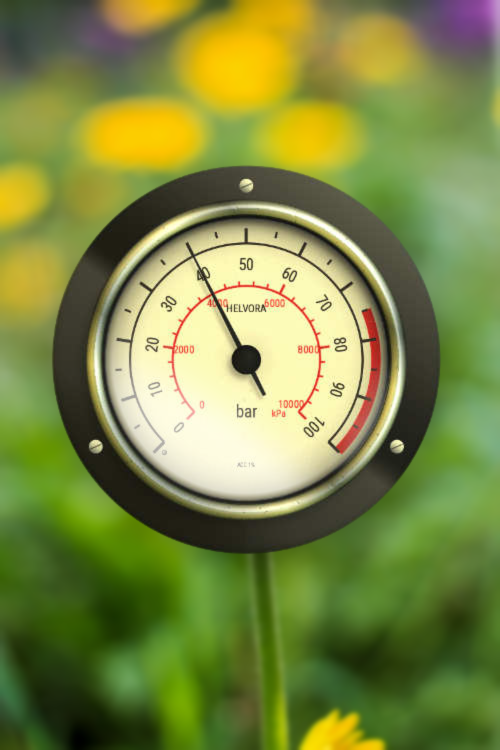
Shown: 40,bar
